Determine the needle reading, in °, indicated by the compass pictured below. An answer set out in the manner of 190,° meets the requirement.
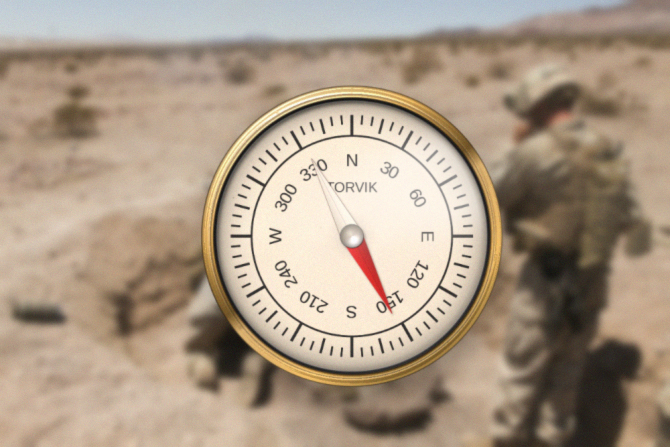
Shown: 152.5,°
